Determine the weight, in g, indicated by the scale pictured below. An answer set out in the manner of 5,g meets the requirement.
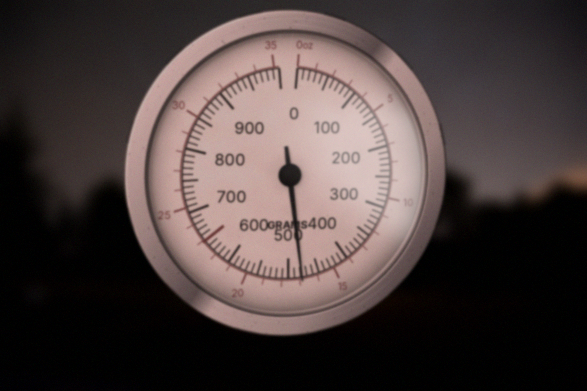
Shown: 480,g
